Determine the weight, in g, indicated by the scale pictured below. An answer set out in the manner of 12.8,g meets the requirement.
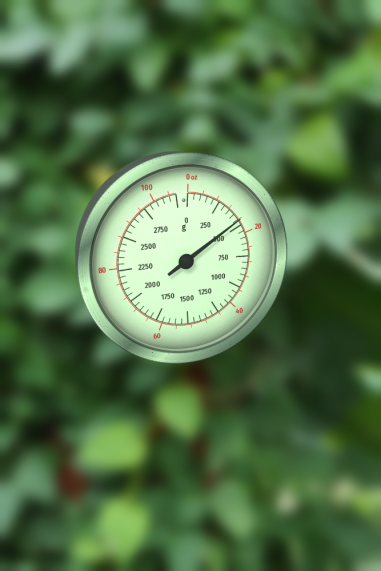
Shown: 450,g
